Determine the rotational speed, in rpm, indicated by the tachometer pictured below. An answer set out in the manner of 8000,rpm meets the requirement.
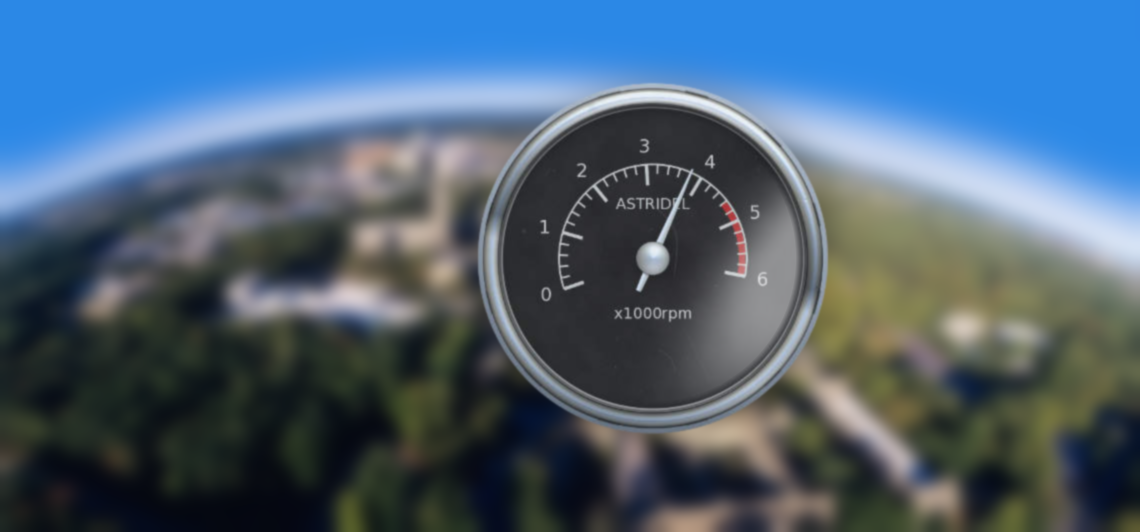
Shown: 3800,rpm
